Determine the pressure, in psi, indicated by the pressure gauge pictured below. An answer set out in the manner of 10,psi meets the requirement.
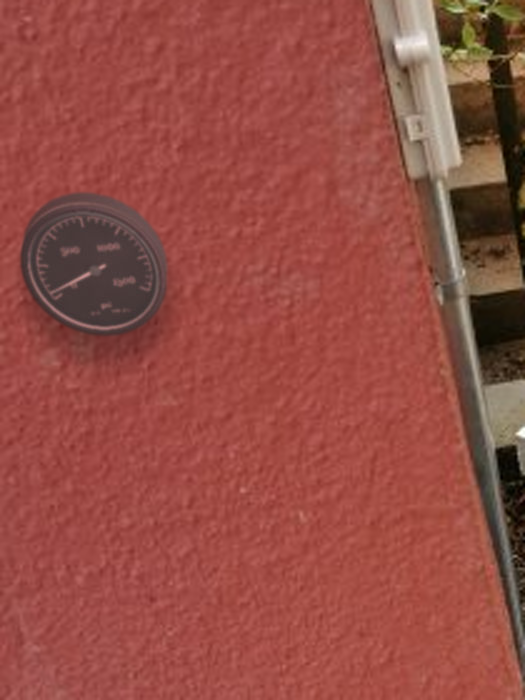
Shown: 50,psi
